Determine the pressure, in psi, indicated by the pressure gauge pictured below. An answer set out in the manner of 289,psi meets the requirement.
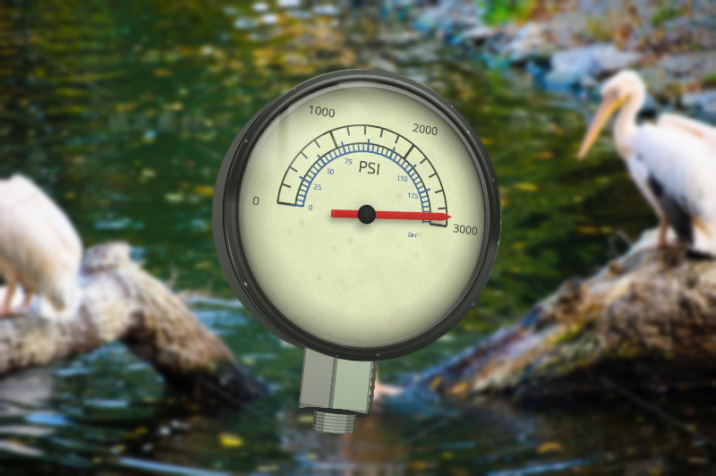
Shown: 2900,psi
